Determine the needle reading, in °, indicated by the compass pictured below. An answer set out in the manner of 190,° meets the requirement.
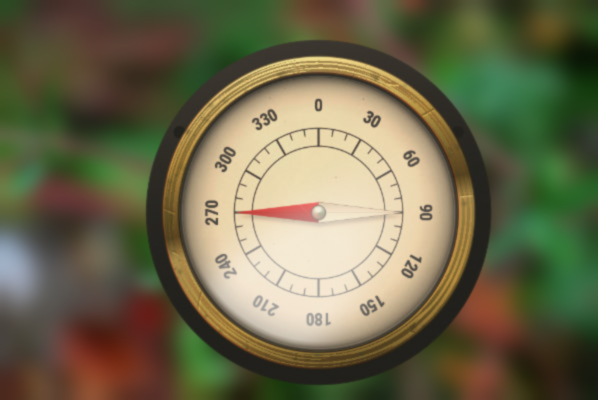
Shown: 270,°
